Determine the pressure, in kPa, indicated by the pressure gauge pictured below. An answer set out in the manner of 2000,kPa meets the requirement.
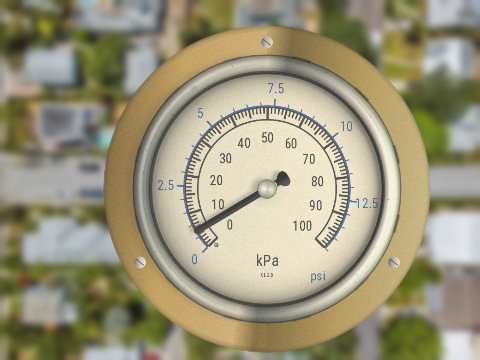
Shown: 5,kPa
